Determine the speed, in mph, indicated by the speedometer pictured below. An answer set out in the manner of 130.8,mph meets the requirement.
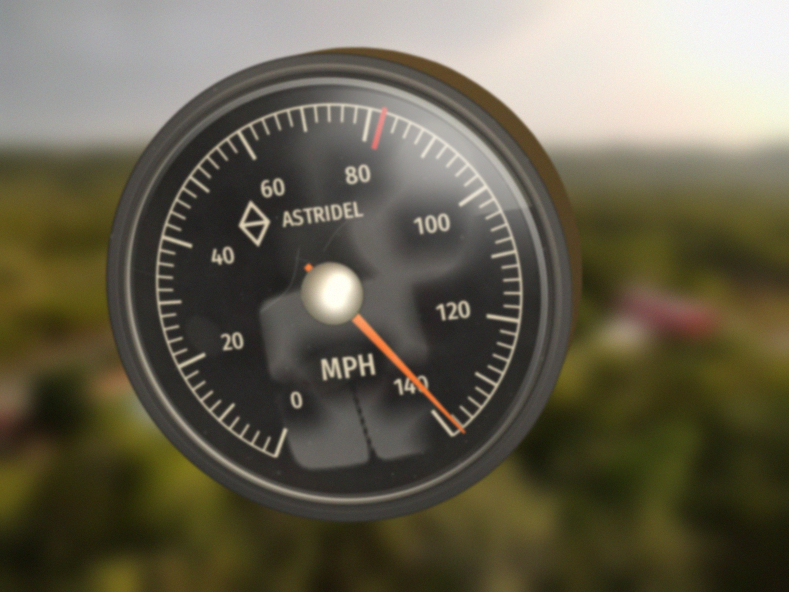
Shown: 138,mph
